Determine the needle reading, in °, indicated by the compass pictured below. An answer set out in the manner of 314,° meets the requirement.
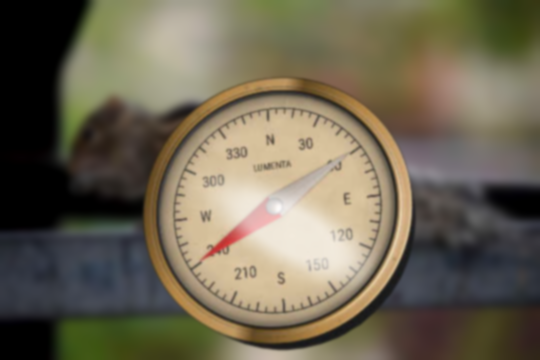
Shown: 240,°
